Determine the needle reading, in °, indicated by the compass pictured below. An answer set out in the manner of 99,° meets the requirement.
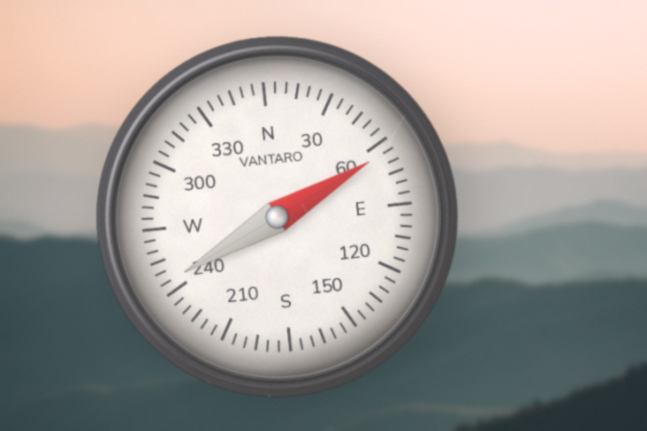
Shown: 65,°
